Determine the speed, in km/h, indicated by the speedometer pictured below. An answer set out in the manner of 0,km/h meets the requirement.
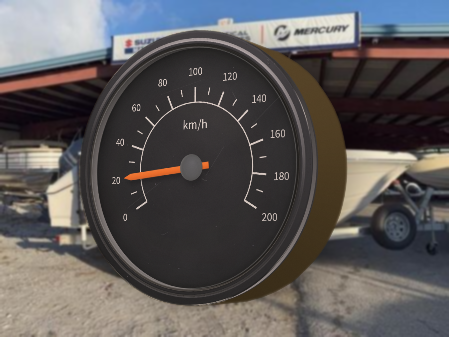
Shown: 20,km/h
